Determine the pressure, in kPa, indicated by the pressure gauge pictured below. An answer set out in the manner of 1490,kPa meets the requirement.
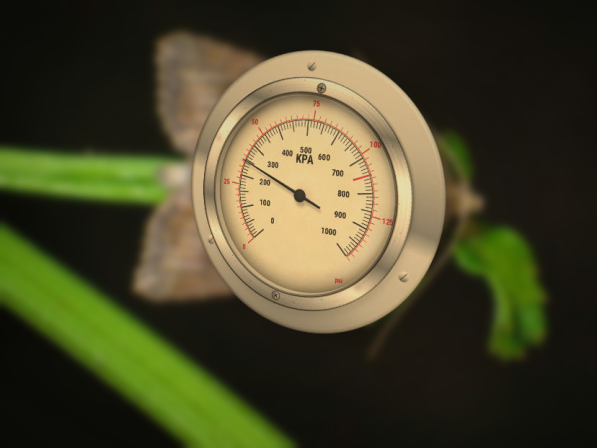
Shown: 250,kPa
